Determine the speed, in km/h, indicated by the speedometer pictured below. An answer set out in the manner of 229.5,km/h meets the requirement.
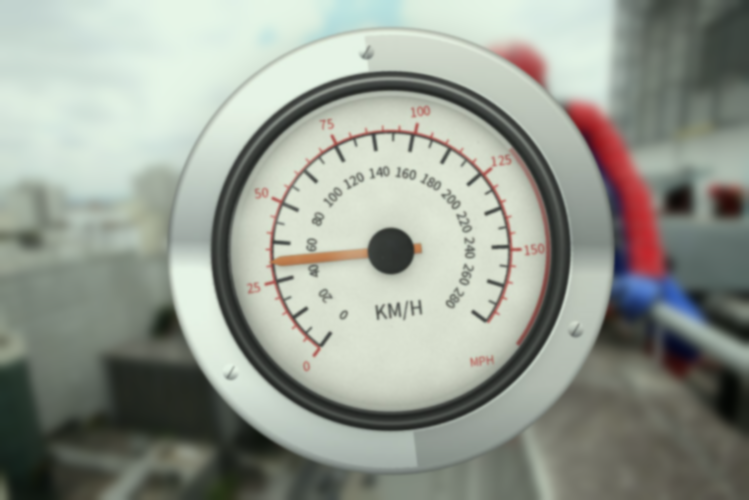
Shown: 50,km/h
